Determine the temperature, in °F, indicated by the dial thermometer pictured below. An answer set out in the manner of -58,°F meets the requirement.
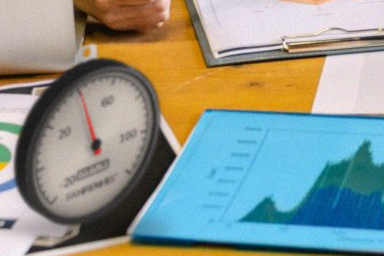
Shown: 40,°F
